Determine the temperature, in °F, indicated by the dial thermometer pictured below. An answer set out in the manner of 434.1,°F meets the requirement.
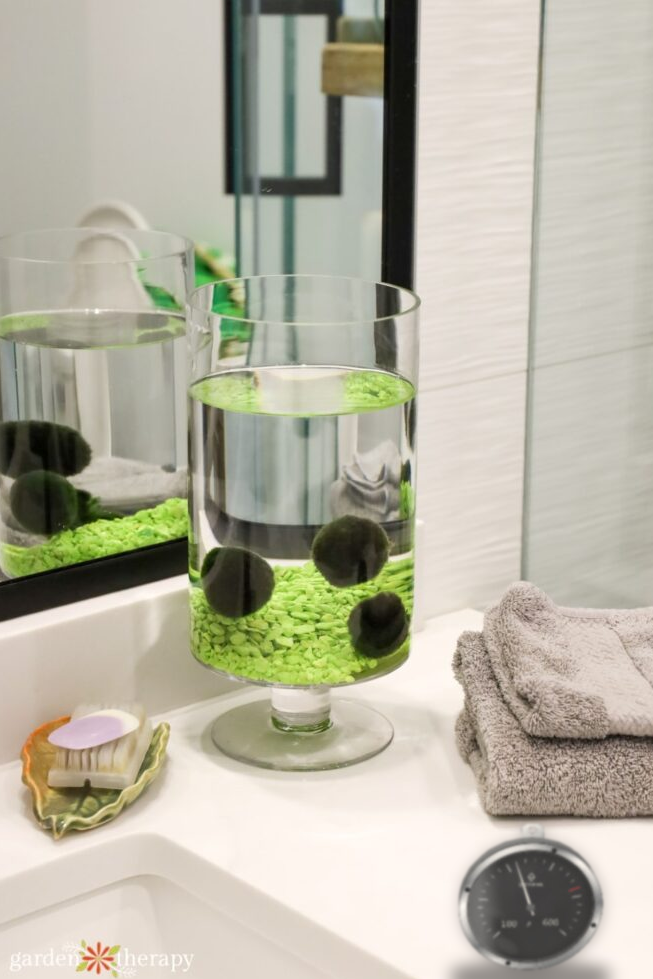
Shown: 320,°F
